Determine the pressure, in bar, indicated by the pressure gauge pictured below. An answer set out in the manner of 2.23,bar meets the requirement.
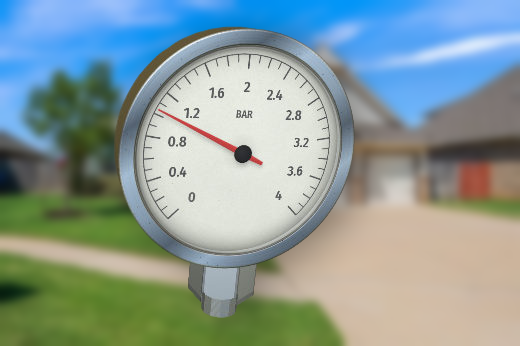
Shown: 1.05,bar
